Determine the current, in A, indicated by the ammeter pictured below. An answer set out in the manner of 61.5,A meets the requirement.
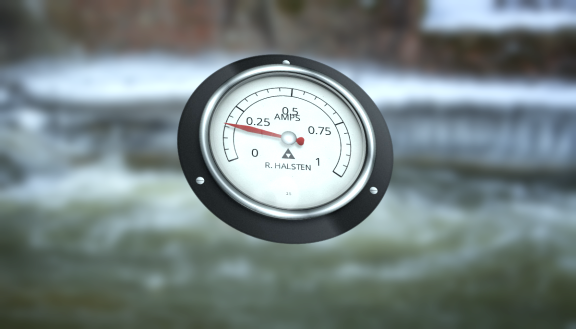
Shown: 0.15,A
